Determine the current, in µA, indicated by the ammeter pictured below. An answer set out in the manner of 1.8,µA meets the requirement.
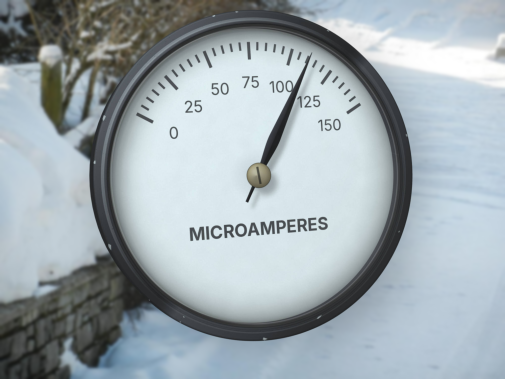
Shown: 110,µA
